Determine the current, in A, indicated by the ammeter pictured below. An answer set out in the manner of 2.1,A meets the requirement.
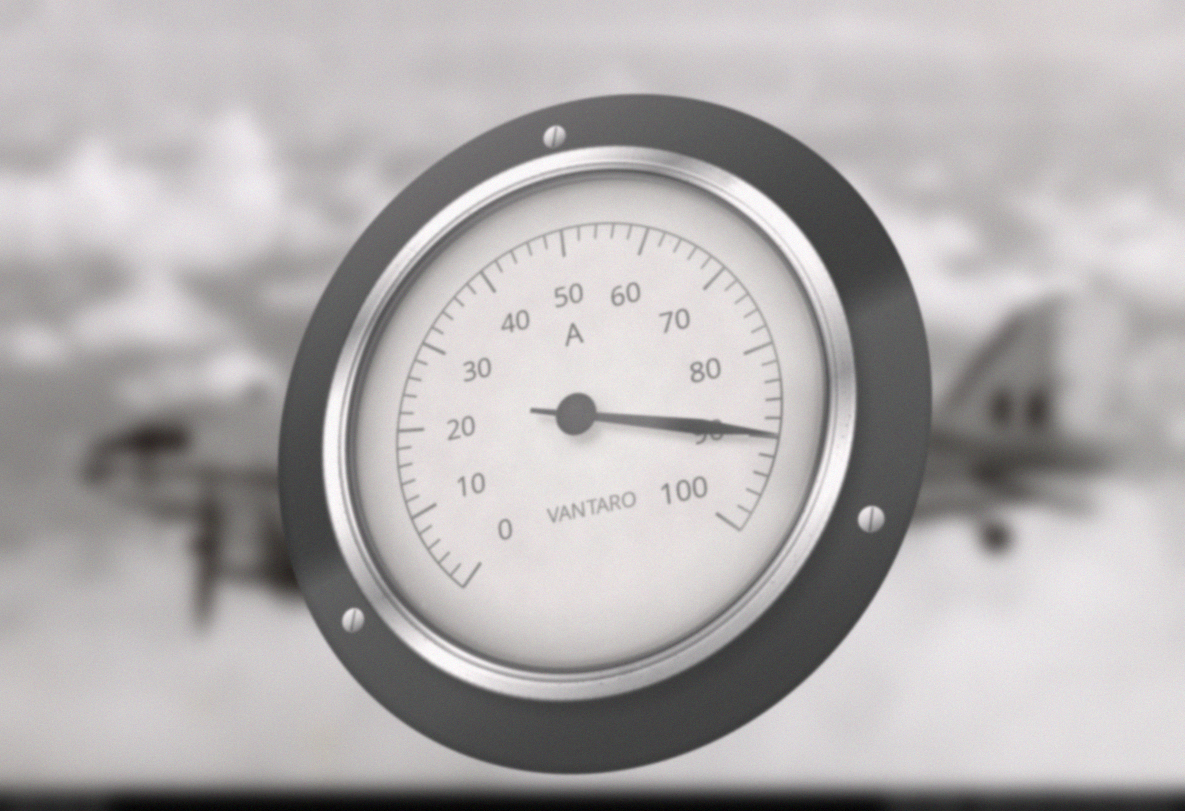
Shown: 90,A
